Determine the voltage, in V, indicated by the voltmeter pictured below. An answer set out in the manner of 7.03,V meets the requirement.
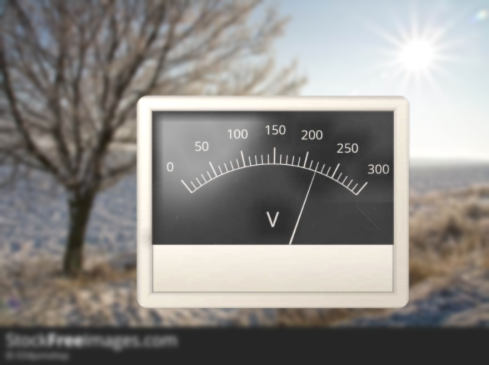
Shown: 220,V
